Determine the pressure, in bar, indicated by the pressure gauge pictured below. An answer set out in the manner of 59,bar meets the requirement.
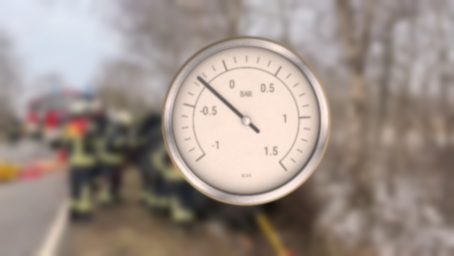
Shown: -0.25,bar
